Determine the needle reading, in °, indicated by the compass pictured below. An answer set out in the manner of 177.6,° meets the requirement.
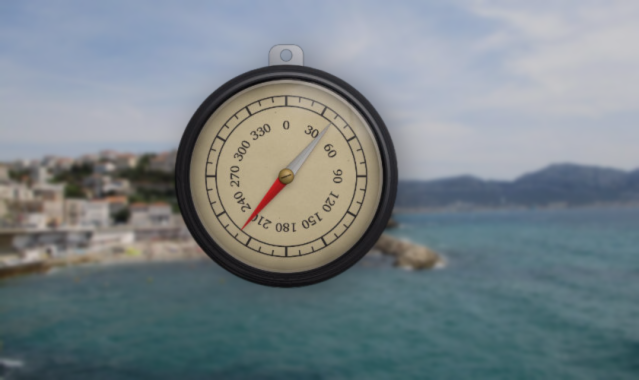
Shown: 220,°
